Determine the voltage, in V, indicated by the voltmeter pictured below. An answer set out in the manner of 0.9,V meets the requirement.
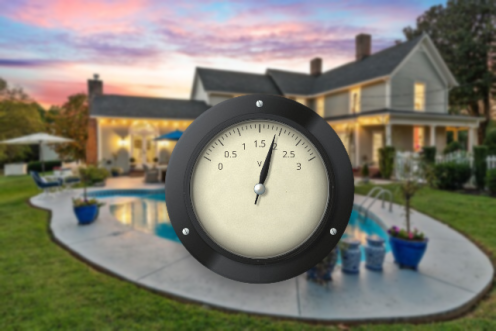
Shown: 1.9,V
